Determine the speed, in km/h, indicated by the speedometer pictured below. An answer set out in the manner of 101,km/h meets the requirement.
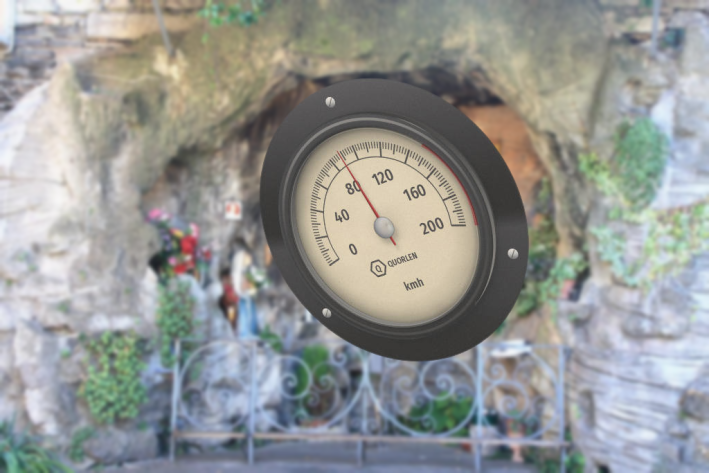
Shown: 90,km/h
